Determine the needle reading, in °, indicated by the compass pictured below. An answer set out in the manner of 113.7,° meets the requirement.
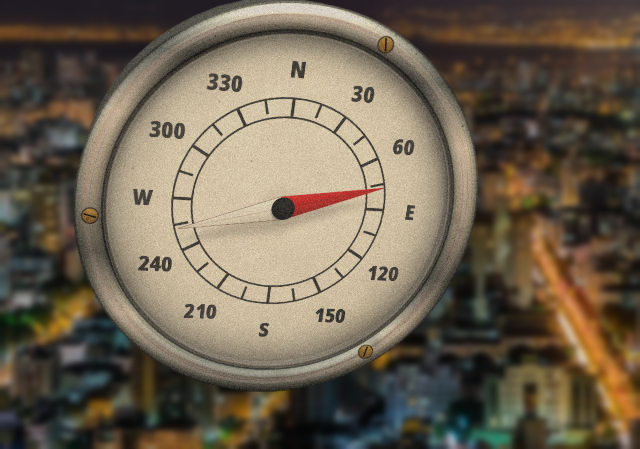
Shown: 75,°
